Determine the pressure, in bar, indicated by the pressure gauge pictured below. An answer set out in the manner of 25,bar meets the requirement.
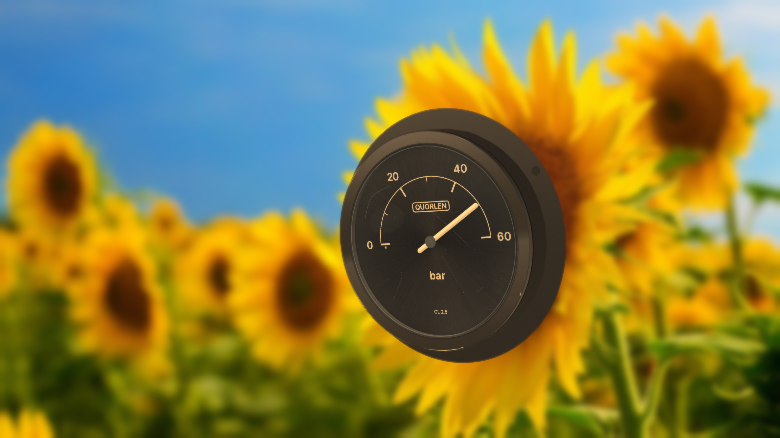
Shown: 50,bar
